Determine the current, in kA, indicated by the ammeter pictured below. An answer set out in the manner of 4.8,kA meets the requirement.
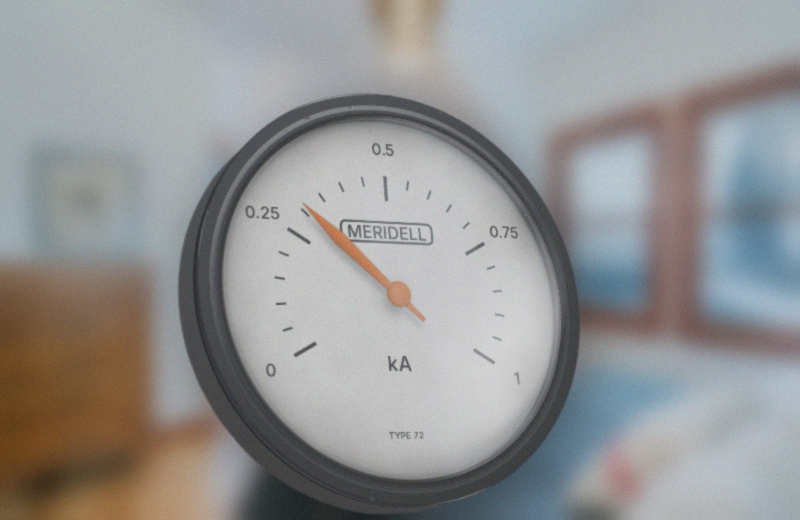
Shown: 0.3,kA
